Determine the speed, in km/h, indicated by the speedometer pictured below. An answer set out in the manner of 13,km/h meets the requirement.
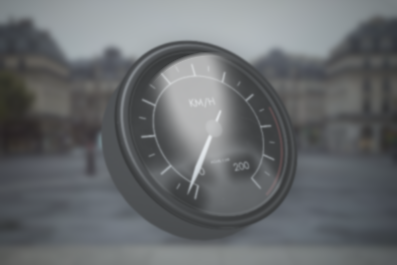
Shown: 5,km/h
